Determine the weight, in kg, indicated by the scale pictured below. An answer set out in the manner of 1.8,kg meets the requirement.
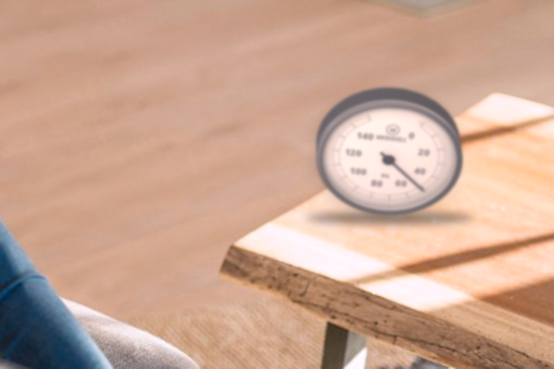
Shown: 50,kg
